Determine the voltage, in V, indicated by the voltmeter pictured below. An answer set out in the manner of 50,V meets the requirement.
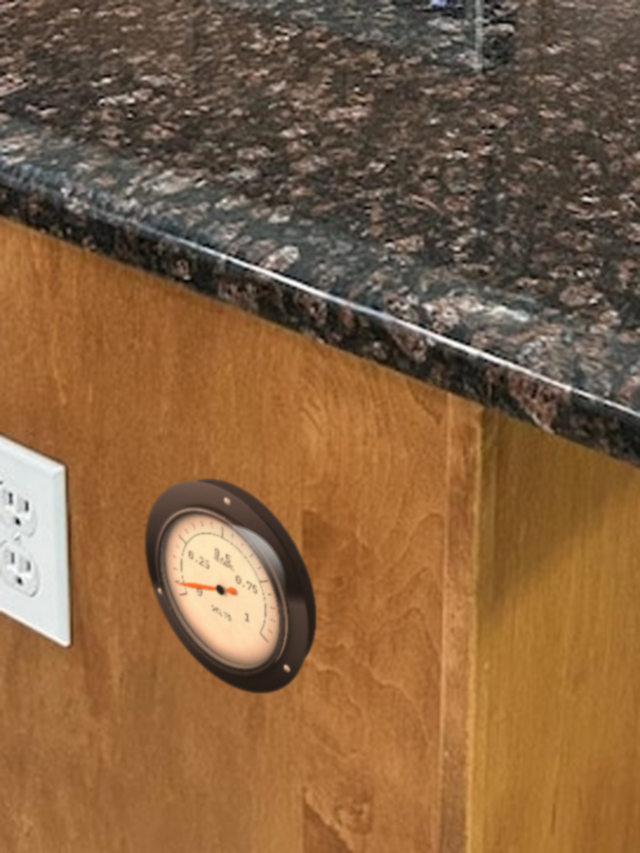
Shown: 0.05,V
